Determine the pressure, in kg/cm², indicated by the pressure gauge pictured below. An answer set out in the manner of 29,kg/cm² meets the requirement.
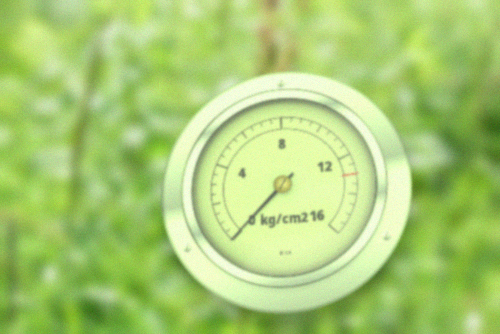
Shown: 0,kg/cm²
